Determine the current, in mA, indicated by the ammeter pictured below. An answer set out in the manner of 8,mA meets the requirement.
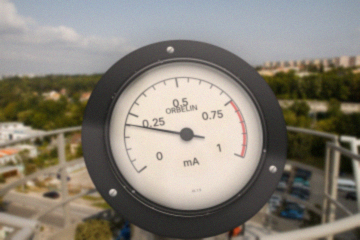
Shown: 0.2,mA
